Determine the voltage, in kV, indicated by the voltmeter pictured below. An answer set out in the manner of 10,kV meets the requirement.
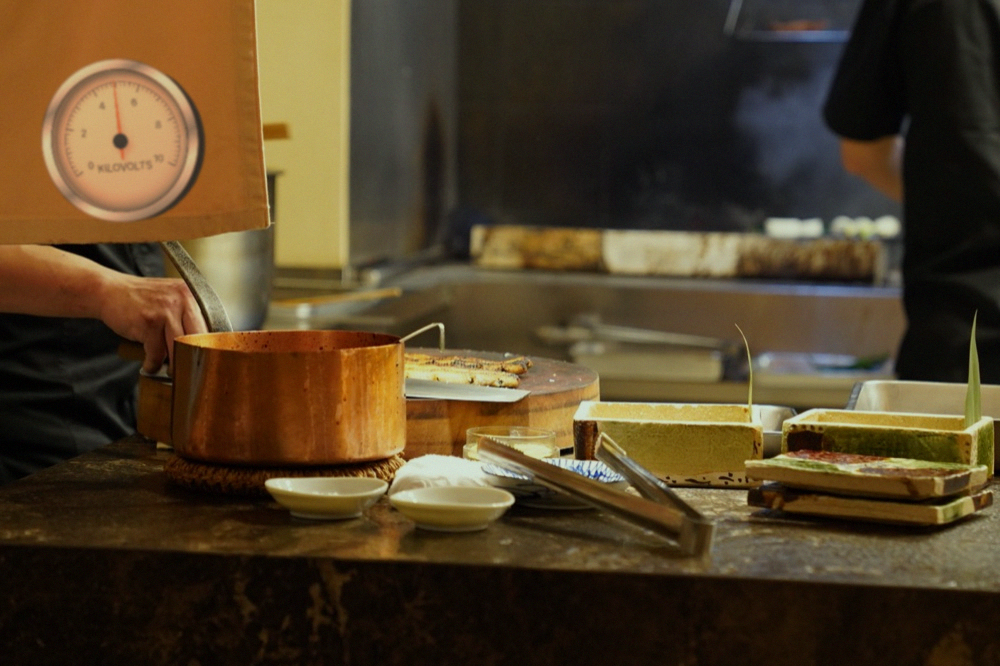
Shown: 5,kV
